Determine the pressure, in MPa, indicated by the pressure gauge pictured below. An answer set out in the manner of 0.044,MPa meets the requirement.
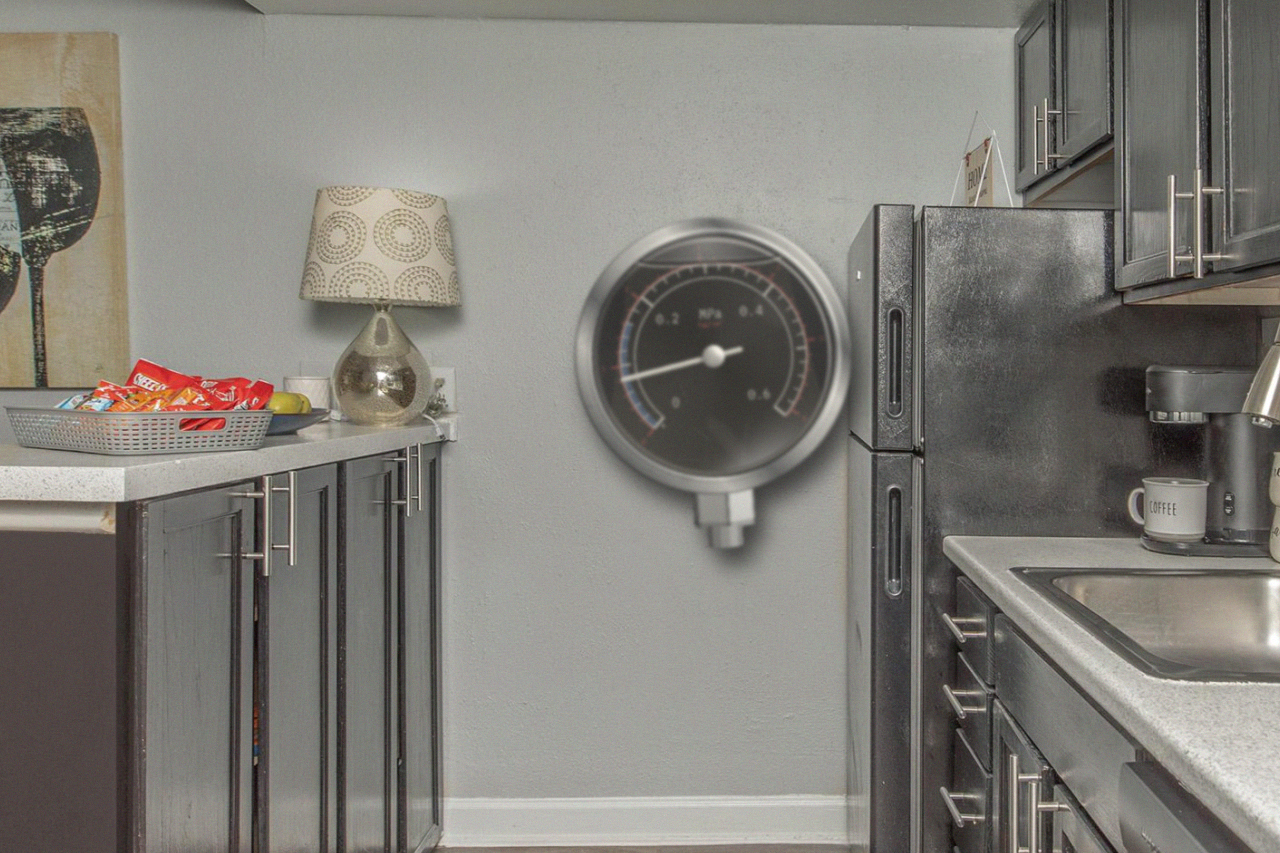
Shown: 0.08,MPa
